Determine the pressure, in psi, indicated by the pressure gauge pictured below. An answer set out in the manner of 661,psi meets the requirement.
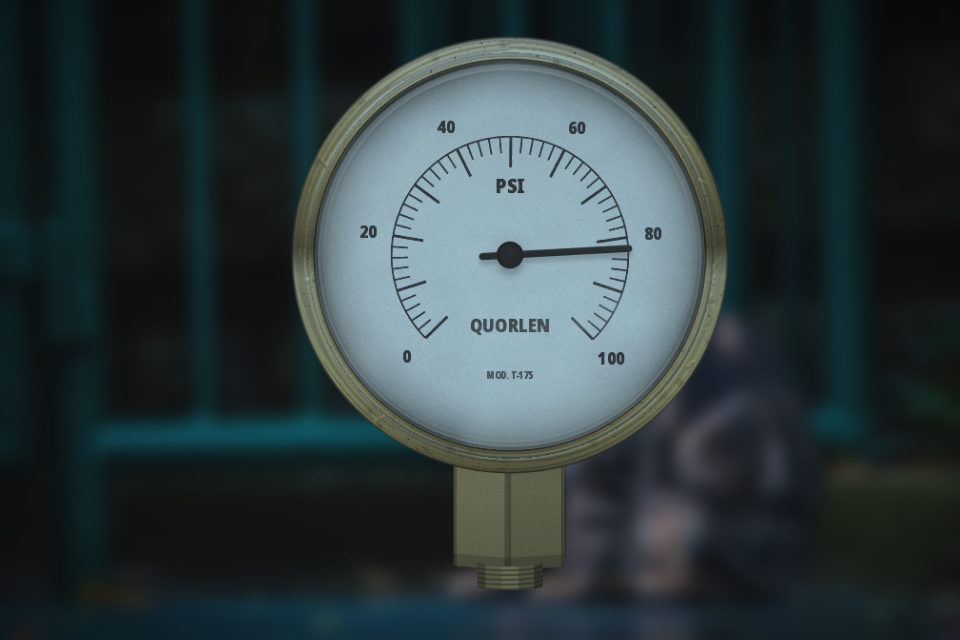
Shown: 82,psi
